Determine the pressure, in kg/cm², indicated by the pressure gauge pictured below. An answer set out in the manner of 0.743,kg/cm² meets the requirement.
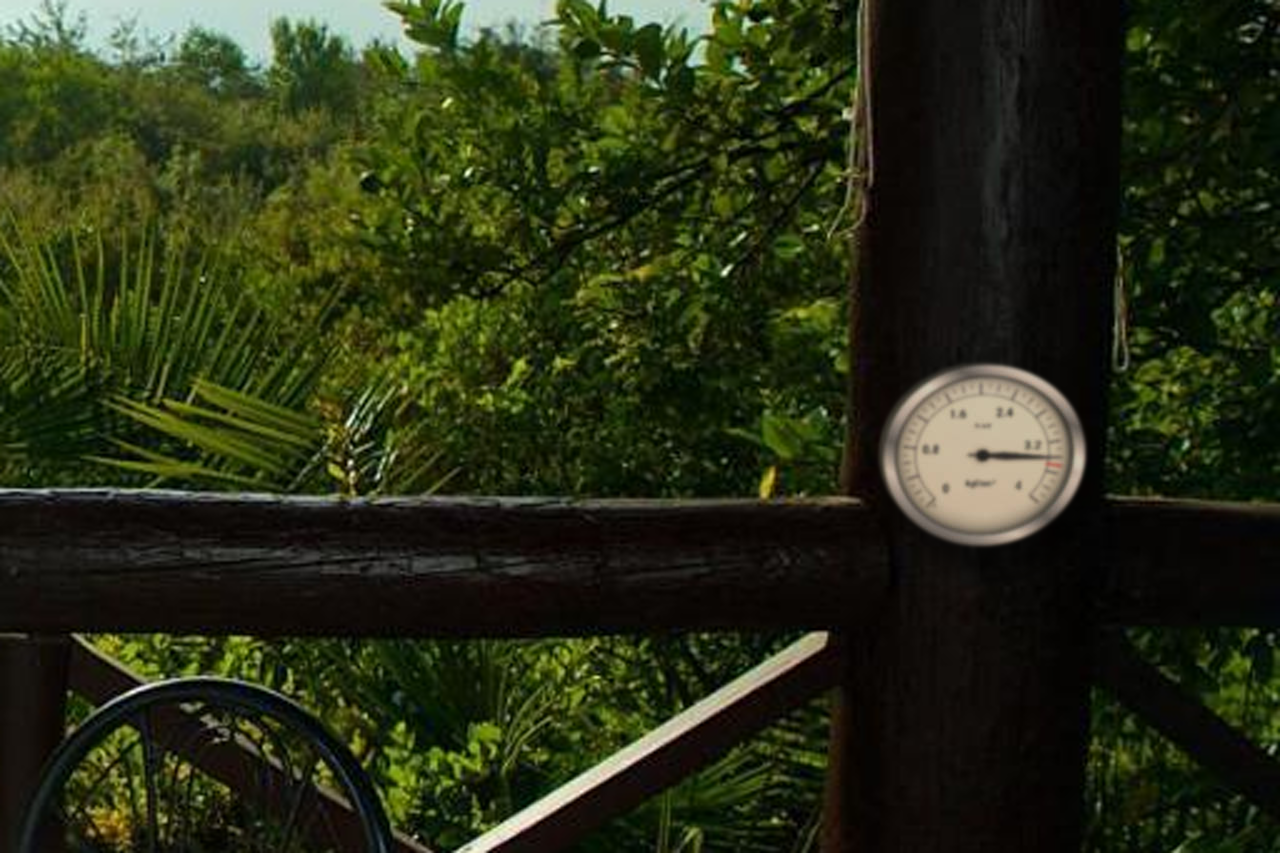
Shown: 3.4,kg/cm²
